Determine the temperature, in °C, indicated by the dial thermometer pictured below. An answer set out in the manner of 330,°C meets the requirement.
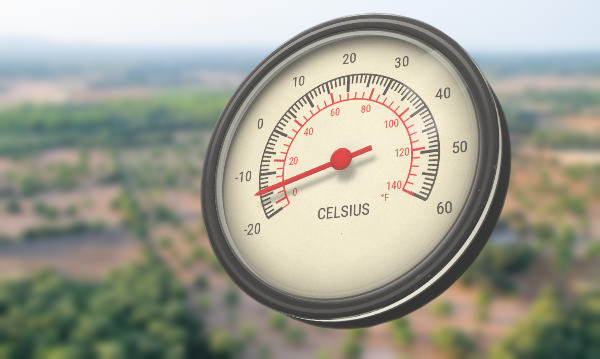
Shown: -15,°C
